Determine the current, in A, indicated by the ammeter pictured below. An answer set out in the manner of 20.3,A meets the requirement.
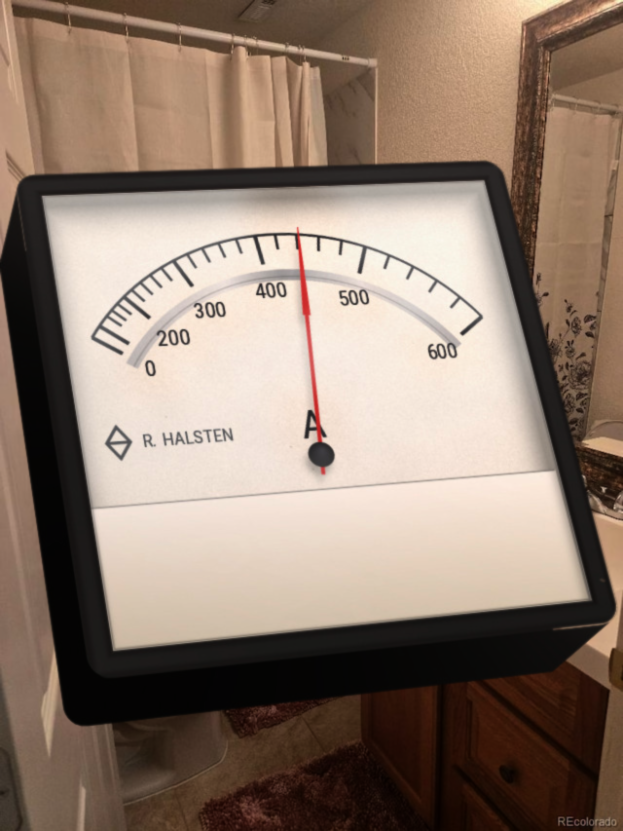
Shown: 440,A
